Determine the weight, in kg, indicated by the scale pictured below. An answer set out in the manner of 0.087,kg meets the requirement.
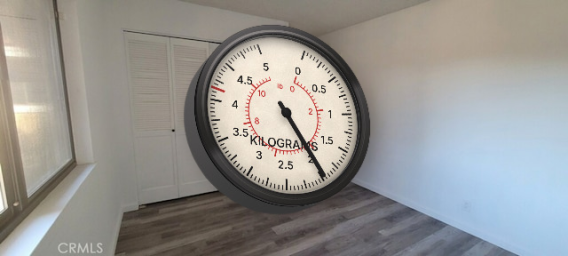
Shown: 2,kg
